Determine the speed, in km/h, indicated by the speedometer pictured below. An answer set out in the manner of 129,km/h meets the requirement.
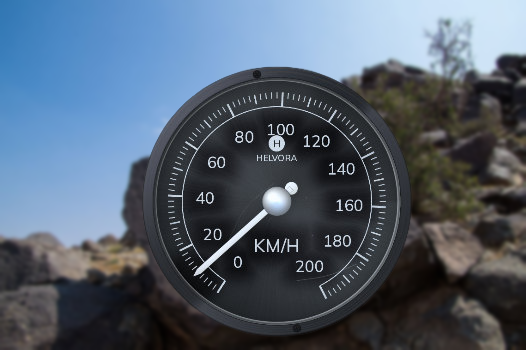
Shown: 10,km/h
